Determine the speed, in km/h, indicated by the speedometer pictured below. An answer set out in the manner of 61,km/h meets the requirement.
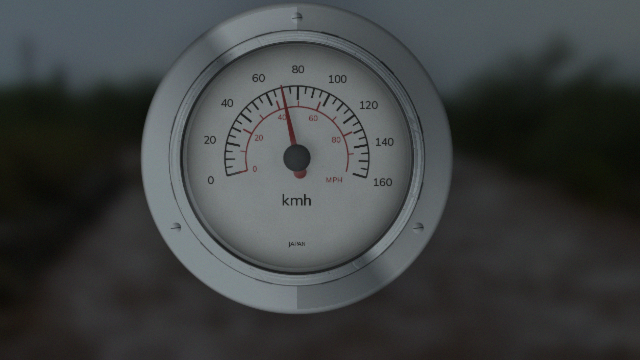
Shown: 70,km/h
